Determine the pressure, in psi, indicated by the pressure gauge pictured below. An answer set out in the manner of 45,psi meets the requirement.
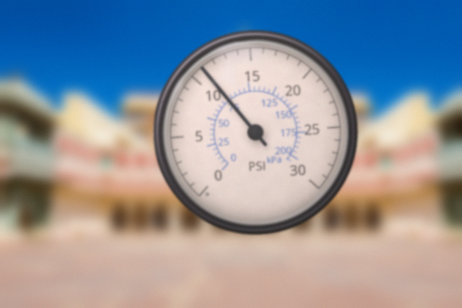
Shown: 11,psi
